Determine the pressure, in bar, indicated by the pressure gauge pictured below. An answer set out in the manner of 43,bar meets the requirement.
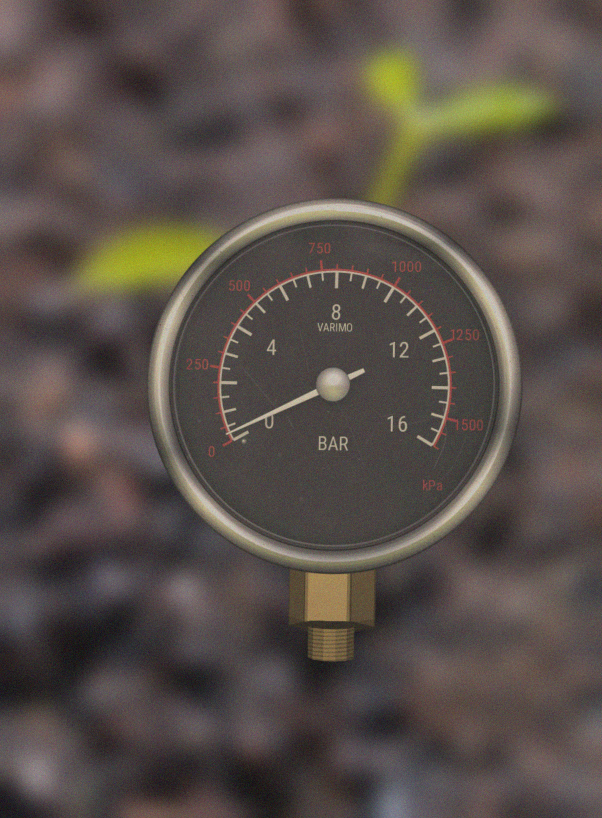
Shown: 0.25,bar
